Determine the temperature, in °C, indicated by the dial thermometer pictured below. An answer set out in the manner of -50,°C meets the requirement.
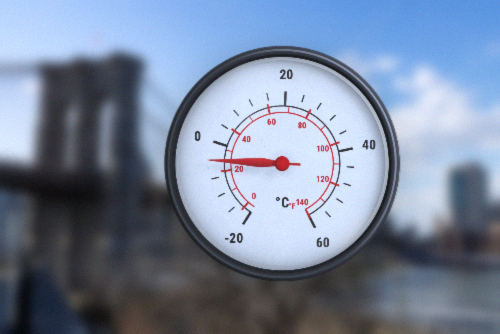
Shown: -4,°C
